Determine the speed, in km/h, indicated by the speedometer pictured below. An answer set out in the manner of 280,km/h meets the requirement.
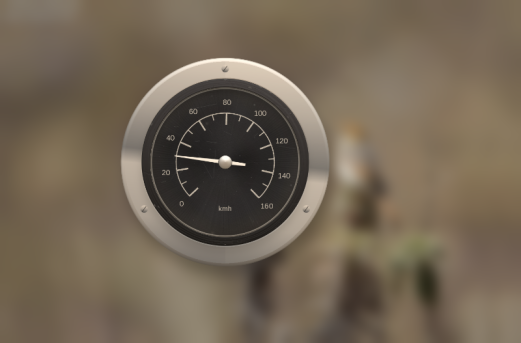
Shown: 30,km/h
